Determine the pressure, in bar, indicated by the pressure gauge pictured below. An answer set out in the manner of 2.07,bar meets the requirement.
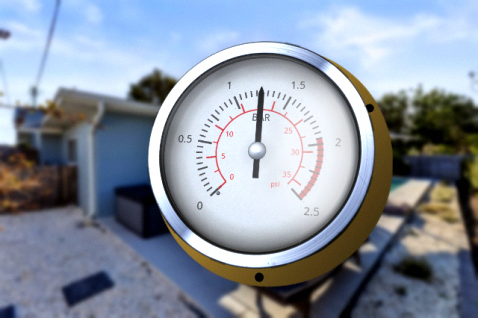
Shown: 1.25,bar
